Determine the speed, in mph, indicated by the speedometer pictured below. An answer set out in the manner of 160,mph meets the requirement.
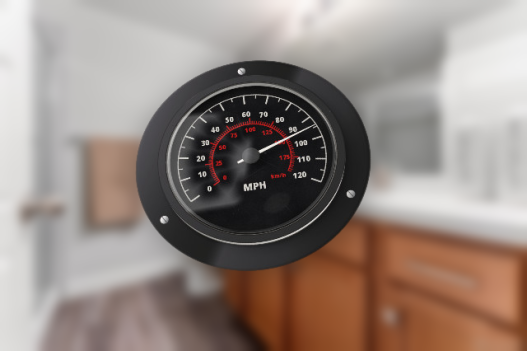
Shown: 95,mph
